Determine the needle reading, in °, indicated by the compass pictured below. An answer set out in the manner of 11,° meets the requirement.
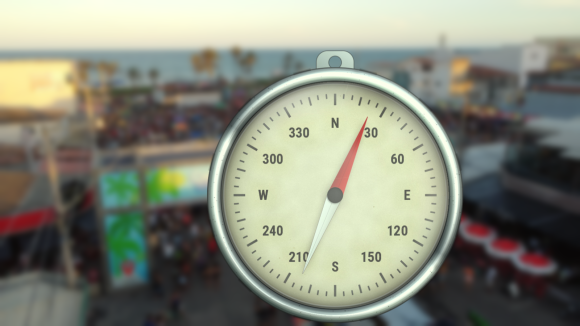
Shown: 22.5,°
